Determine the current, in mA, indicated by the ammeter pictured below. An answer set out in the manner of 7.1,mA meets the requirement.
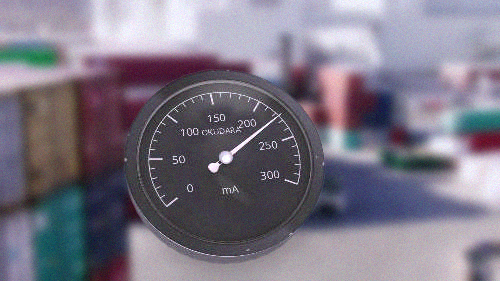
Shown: 225,mA
